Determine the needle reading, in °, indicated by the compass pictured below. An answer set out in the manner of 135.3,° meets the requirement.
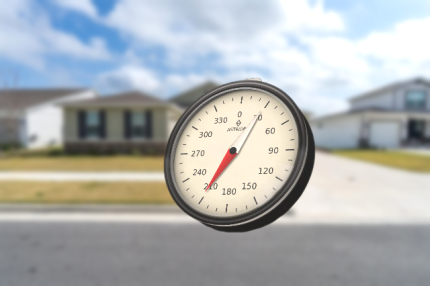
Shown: 210,°
